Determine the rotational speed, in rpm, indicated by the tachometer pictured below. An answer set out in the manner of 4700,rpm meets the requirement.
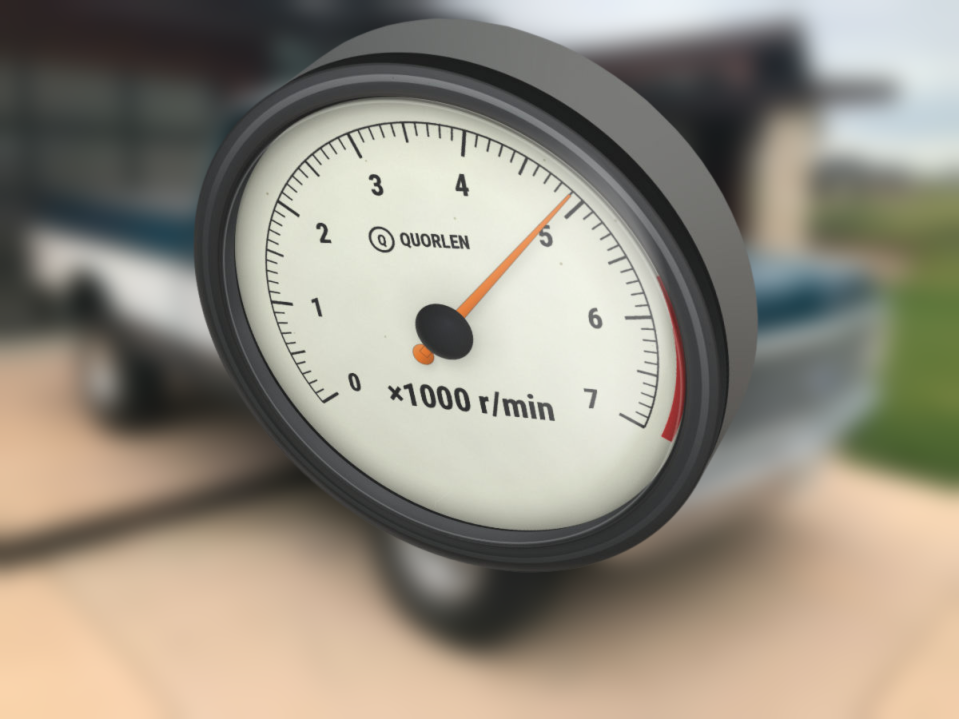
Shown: 4900,rpm
